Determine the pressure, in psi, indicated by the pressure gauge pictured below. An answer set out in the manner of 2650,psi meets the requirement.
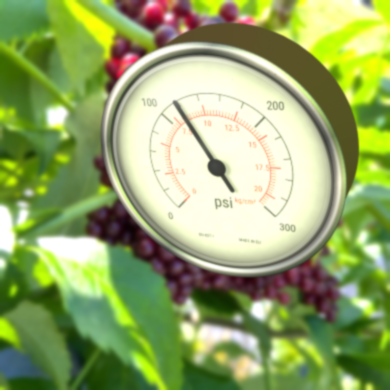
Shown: 120,psi
